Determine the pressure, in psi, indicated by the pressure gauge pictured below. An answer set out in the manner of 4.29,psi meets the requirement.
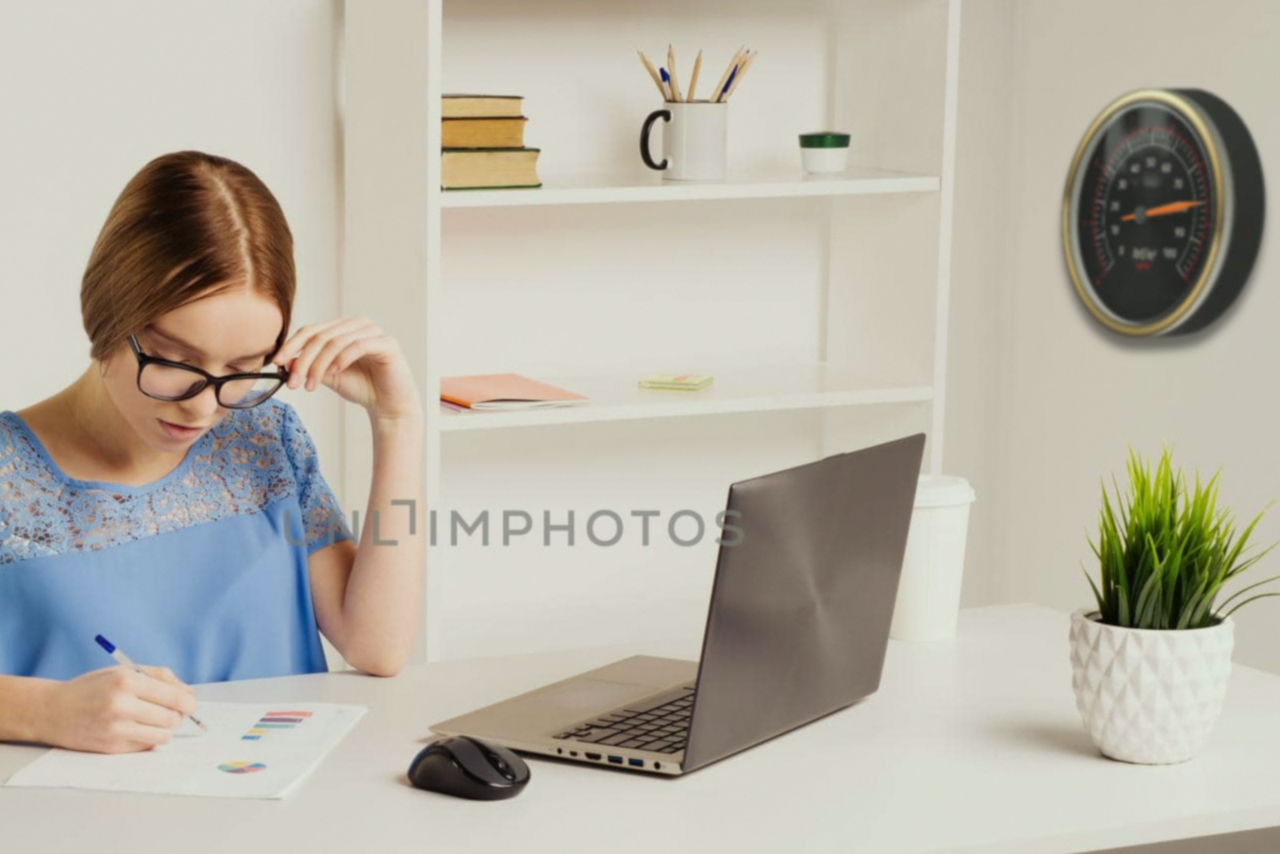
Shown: 80,psi
